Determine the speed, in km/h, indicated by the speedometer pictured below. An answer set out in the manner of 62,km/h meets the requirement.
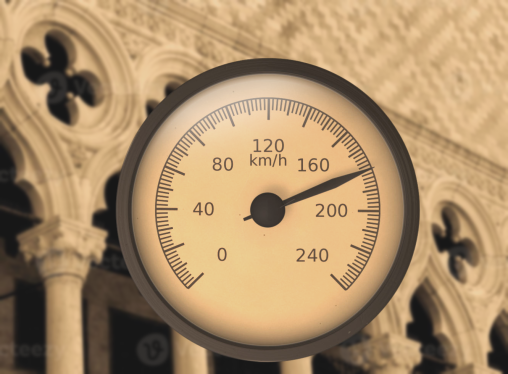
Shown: 180,km/h
